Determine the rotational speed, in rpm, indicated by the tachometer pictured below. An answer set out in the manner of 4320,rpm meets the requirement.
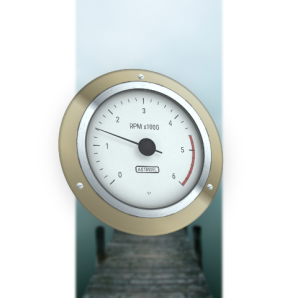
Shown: 1400,rpm
